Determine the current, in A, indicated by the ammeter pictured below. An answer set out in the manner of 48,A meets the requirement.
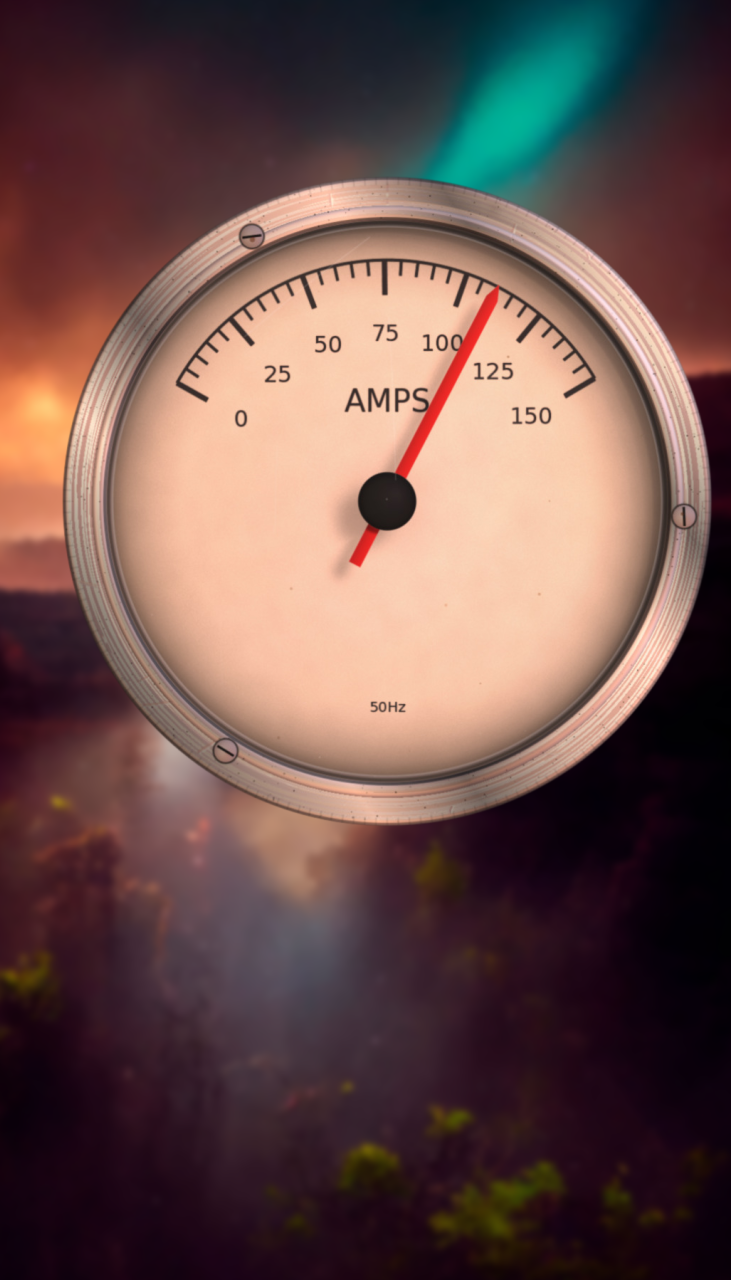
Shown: 110,A
